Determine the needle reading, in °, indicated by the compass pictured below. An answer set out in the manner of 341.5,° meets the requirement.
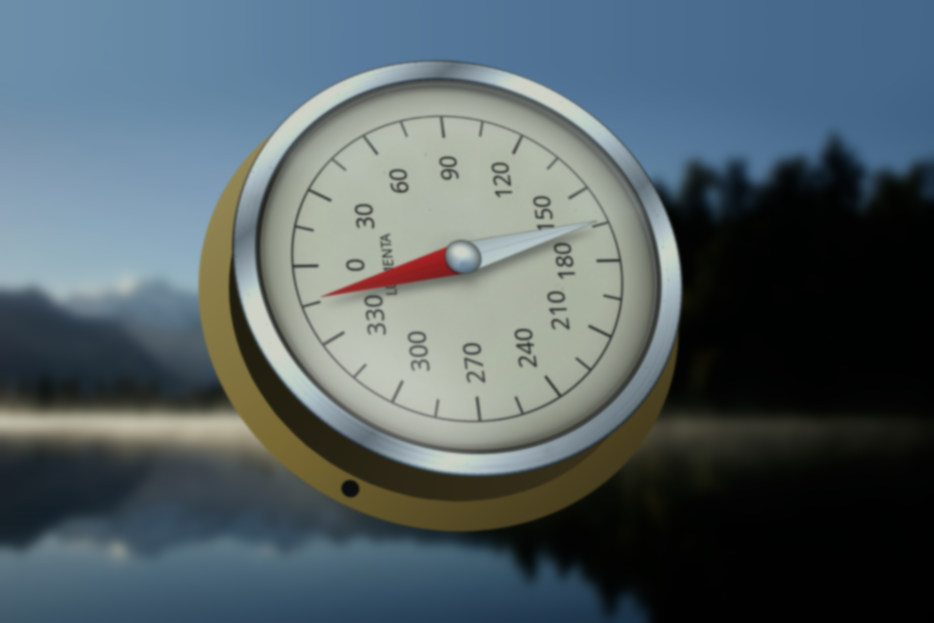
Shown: 345,°
